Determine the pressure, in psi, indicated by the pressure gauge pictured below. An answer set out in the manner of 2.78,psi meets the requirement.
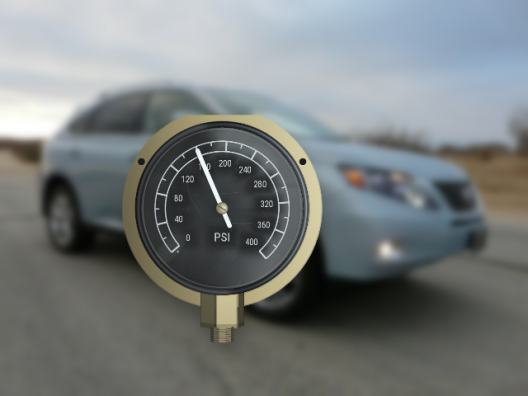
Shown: 160,psi
